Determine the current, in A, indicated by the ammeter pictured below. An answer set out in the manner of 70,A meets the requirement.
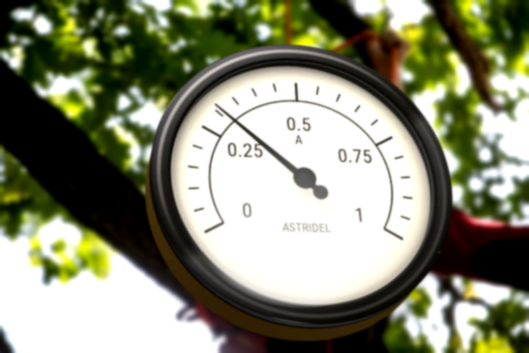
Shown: 0.3,A
